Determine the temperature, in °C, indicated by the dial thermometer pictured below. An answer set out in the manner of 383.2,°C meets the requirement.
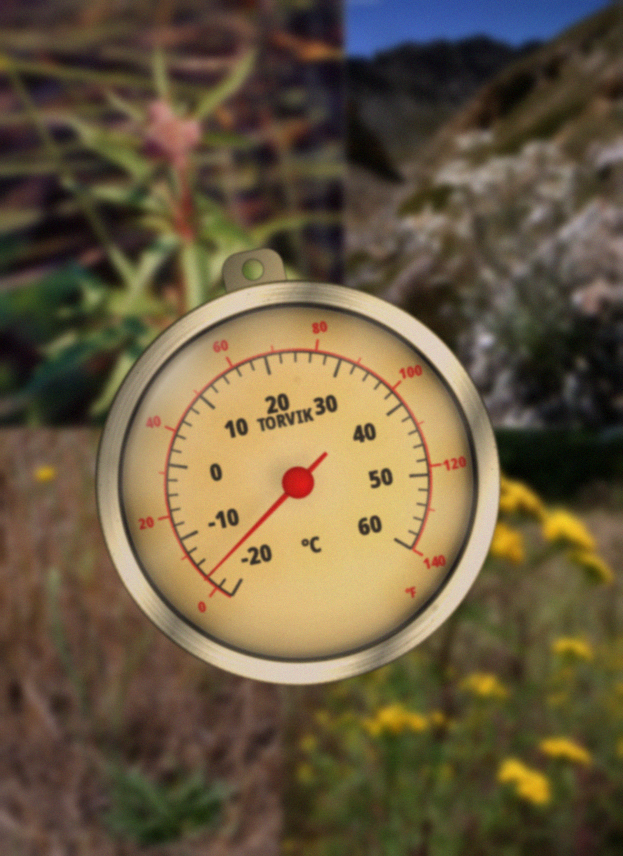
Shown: -16,°C
